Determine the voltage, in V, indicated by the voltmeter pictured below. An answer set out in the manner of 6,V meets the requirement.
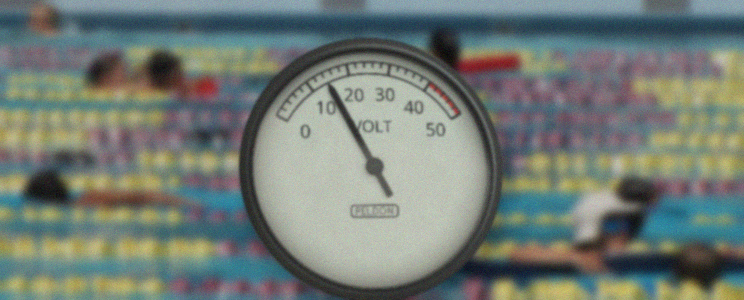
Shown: 14,V
